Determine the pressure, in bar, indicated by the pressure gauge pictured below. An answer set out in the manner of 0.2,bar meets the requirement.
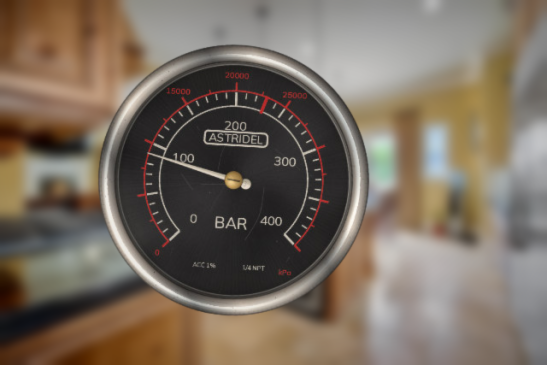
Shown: 90,bar
